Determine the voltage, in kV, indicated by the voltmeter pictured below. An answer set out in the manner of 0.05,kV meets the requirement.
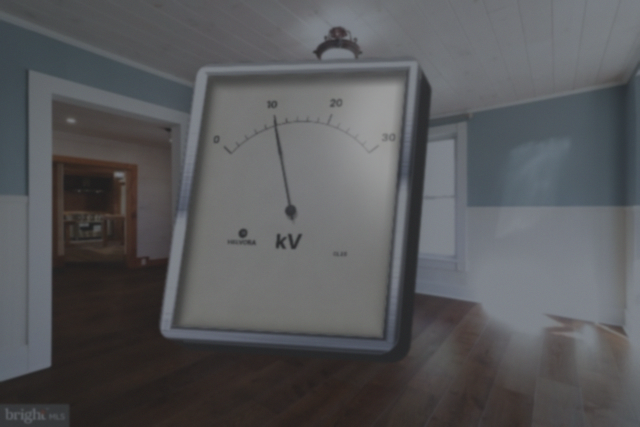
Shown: 10,kV
